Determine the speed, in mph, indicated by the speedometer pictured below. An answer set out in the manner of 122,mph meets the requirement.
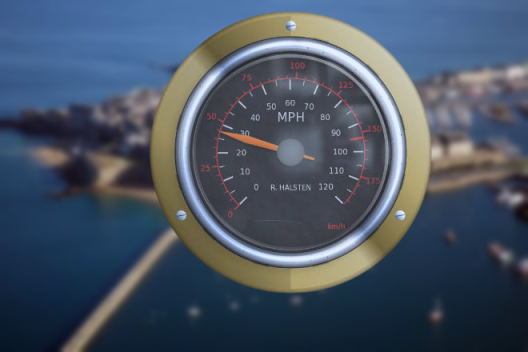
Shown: 27.5,mph
